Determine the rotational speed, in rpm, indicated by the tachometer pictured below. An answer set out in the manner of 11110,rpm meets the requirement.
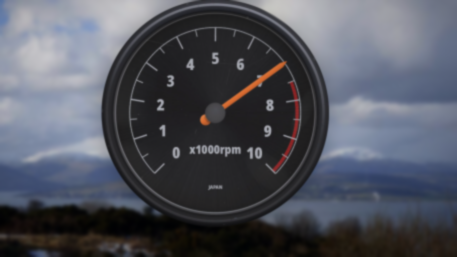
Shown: 7000,rpm
